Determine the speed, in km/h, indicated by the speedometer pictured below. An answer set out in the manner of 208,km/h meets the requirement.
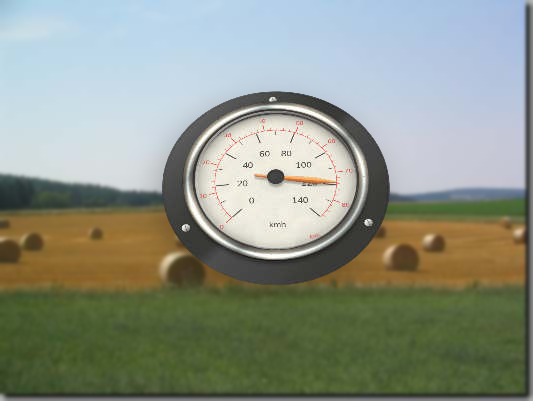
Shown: 120,km/h
